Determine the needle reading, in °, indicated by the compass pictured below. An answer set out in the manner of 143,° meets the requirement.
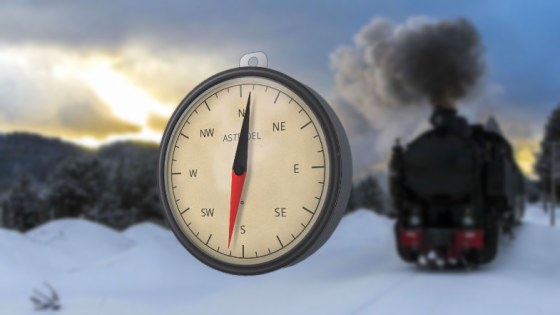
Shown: 190,°
